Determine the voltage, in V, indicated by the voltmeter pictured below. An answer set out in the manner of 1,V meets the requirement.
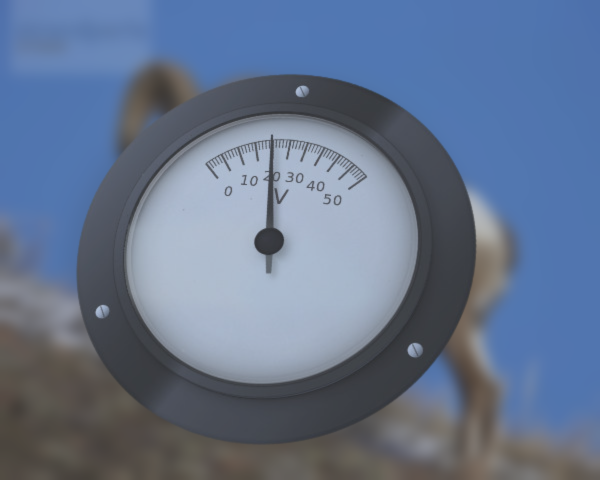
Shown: 20,V
